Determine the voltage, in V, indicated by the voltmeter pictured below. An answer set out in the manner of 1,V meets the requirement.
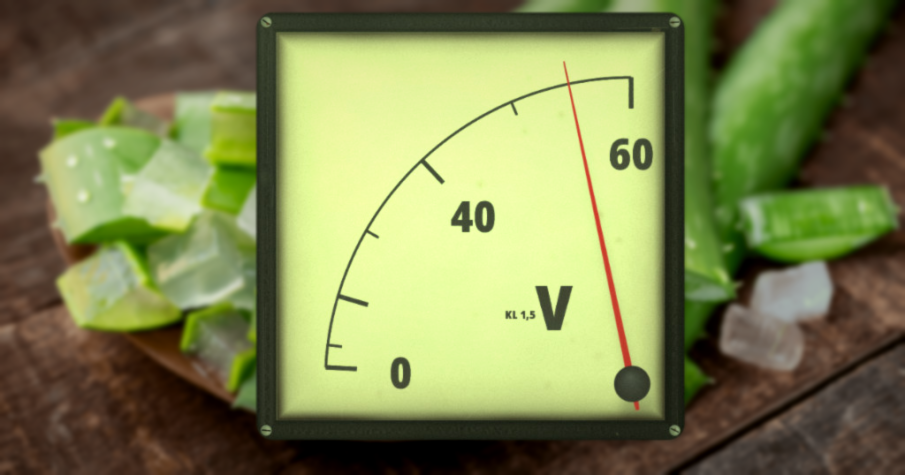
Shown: 55,V
